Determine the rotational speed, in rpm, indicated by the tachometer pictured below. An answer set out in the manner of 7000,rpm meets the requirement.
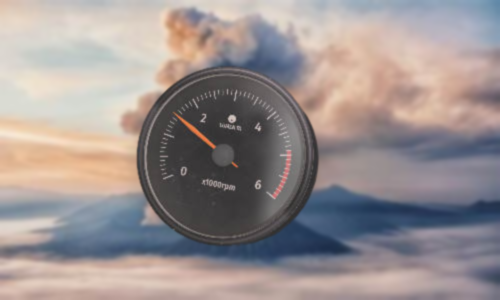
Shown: 1500,rpm
